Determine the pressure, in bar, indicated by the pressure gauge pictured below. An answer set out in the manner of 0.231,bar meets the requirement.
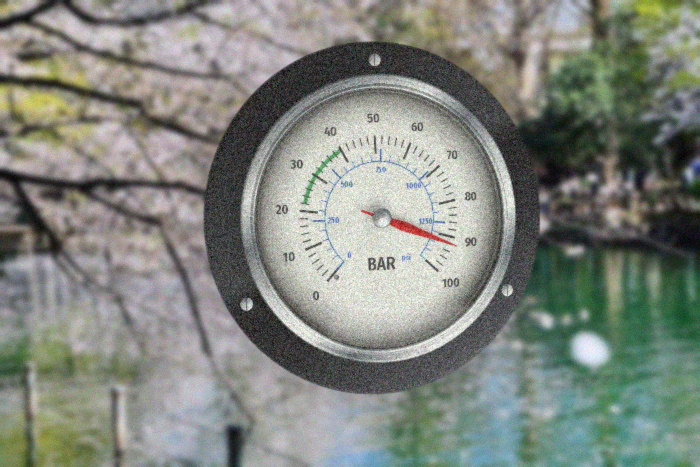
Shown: 92,bar
